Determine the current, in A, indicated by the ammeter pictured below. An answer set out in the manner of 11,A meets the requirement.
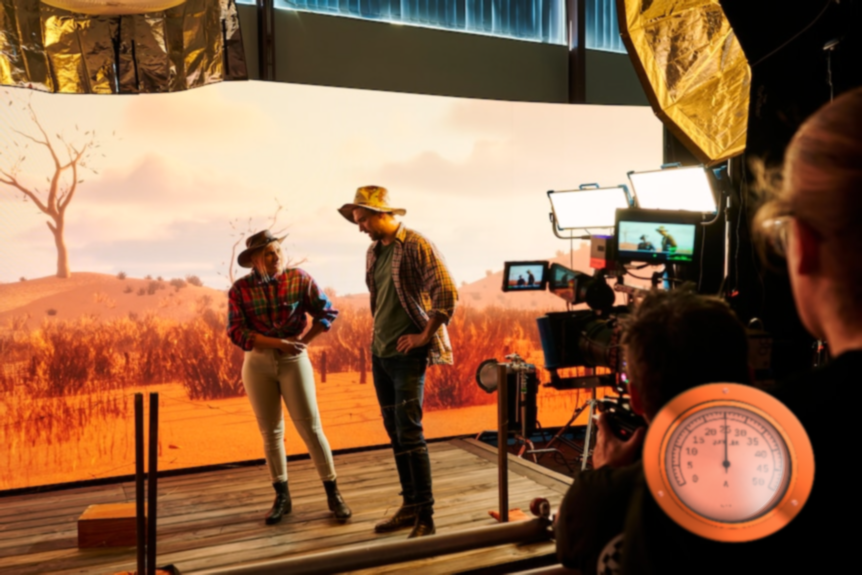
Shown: 25,A
